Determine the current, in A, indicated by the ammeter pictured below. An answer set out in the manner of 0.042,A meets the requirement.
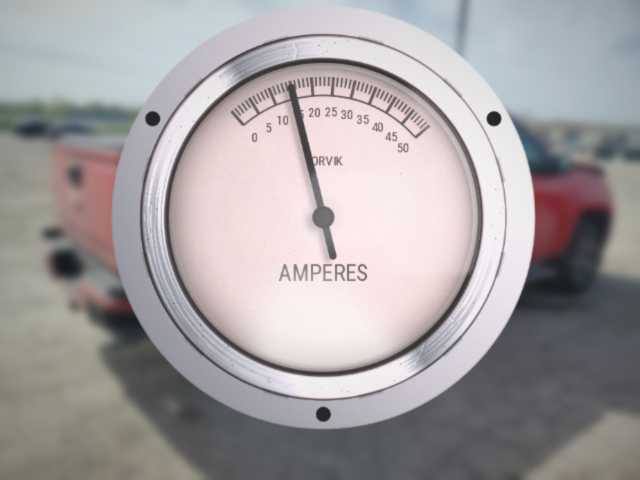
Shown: 15,A
